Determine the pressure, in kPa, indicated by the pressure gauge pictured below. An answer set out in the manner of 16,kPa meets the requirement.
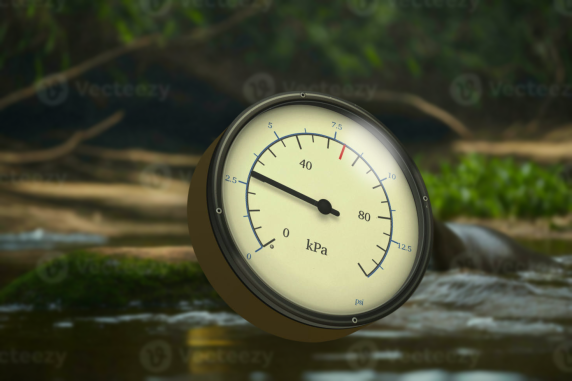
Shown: 20,kPa
